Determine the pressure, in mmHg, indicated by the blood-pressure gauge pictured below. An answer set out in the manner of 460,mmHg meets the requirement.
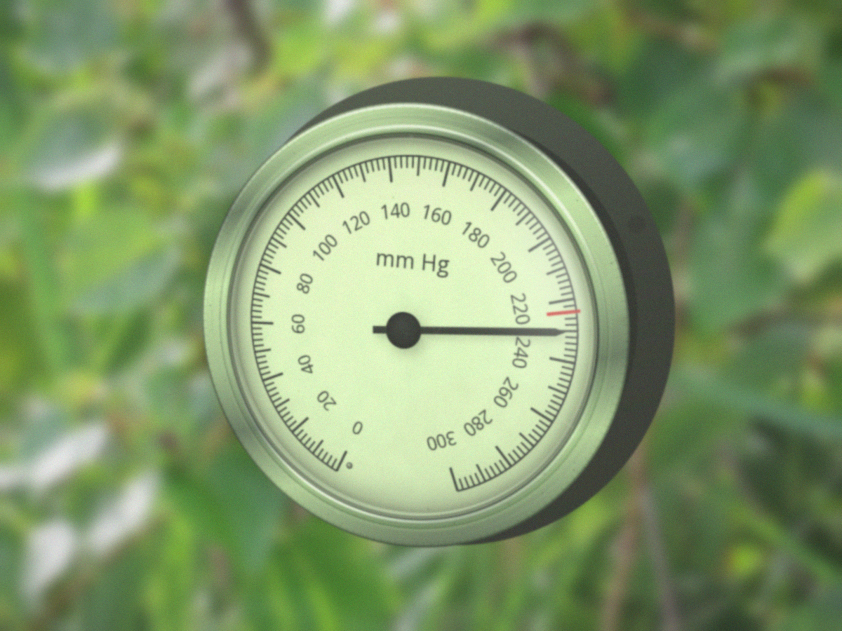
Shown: 230,mmHg
